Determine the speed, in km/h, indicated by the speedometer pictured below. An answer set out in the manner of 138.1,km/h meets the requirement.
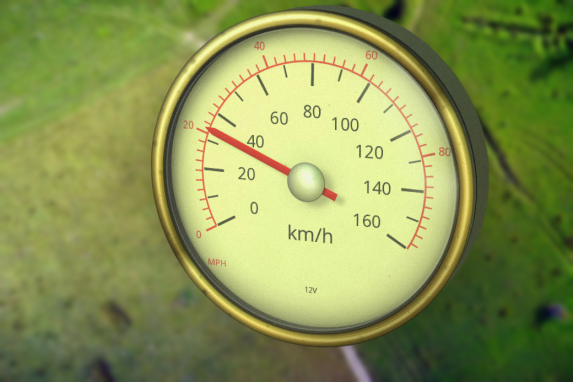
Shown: 35,km/h
